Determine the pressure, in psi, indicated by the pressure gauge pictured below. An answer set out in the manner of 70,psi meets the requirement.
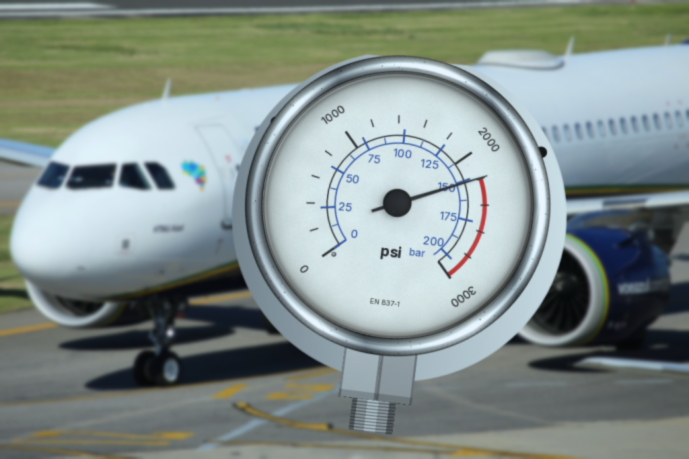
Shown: 2200,psi
